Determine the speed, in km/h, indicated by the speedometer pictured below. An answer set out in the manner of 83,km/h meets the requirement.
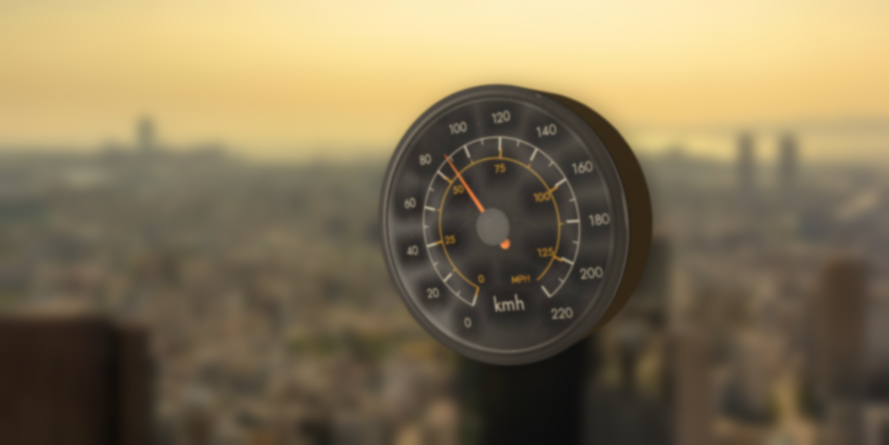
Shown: 90,km/h
